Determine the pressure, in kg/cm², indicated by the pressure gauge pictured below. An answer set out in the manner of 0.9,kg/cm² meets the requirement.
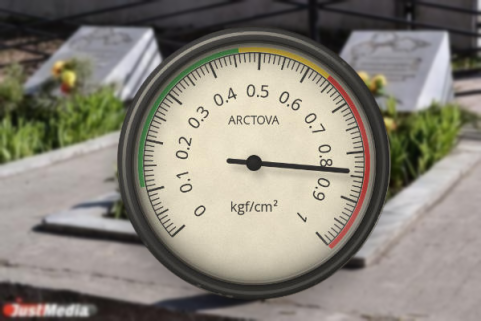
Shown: 0.84,kg/cm²
